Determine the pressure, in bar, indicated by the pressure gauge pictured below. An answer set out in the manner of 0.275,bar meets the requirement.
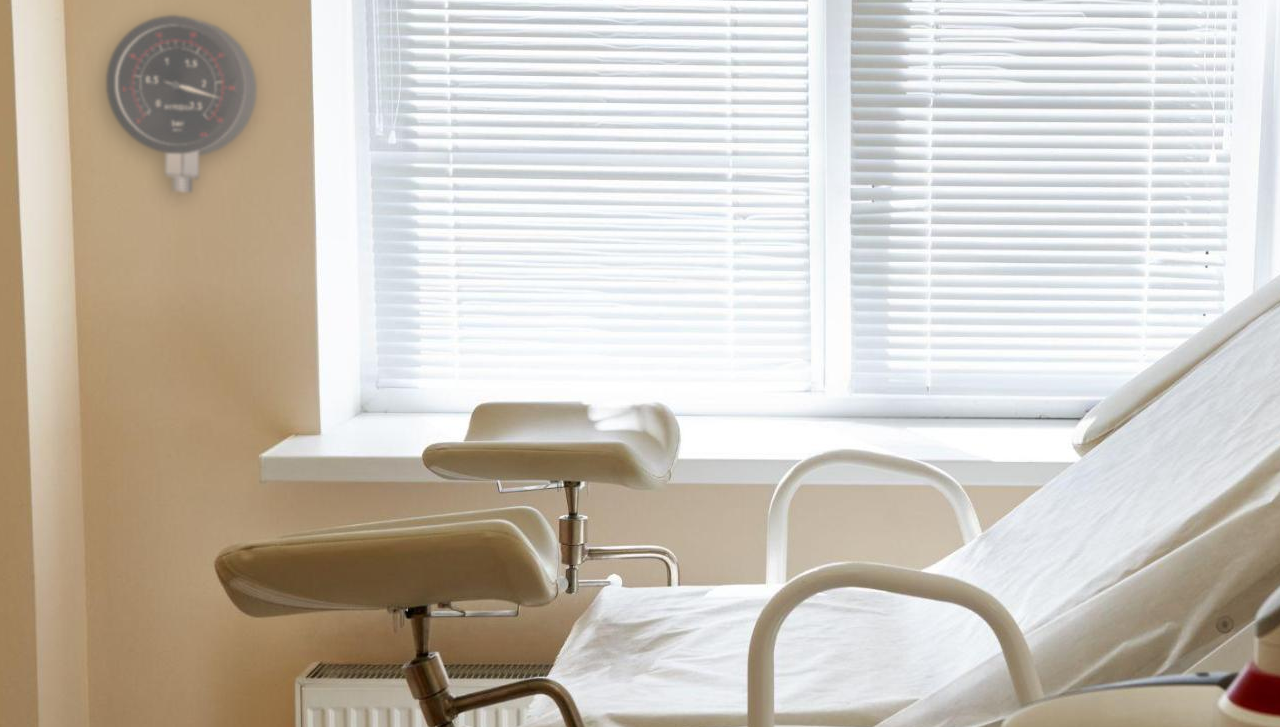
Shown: 2.2,bar
